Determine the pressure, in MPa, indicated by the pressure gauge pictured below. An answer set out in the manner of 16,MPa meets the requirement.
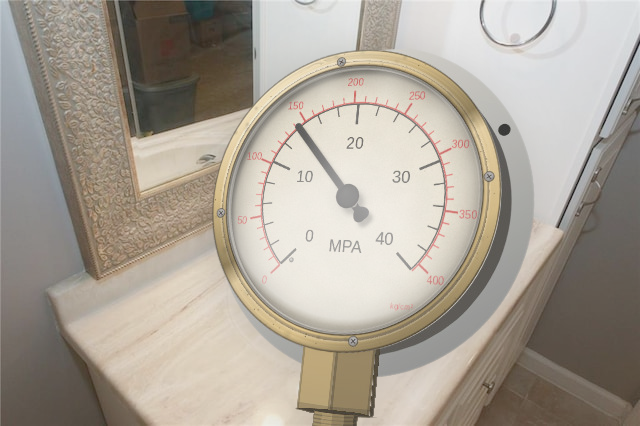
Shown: 14,MPa
